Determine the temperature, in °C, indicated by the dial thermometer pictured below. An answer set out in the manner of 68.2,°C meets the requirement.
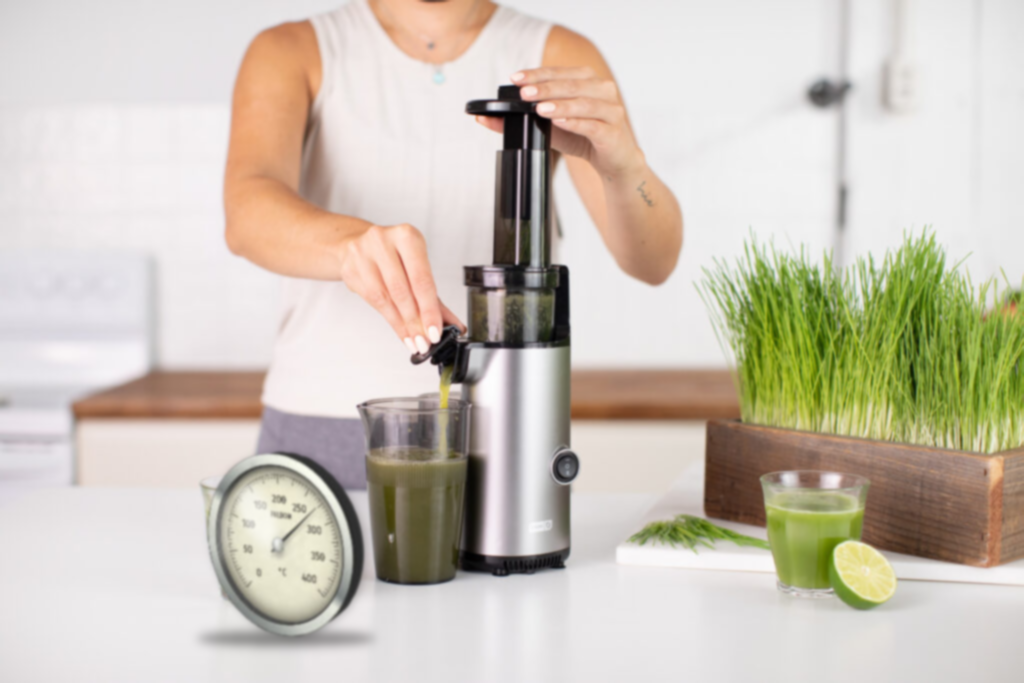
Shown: 275,°C
